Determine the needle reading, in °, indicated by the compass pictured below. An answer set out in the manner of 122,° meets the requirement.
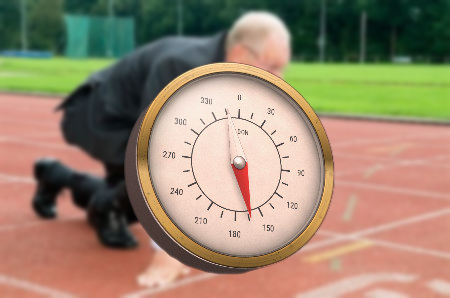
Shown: 165,°
